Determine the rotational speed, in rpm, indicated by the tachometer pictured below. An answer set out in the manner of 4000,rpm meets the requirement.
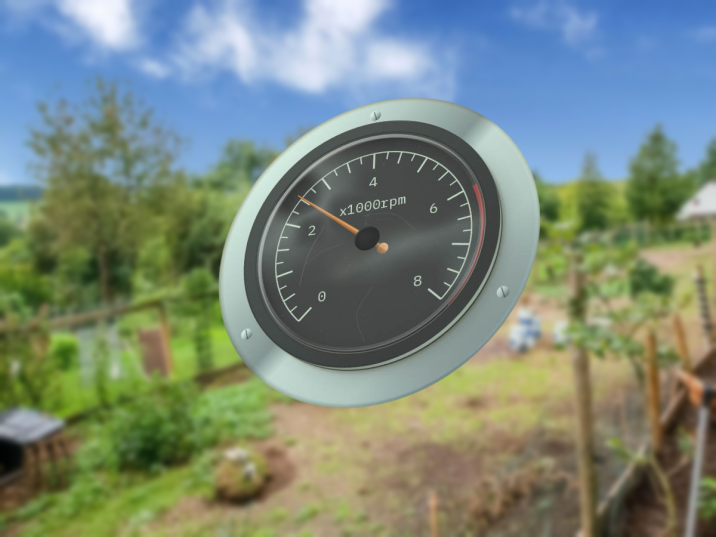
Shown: 2500,rpm
